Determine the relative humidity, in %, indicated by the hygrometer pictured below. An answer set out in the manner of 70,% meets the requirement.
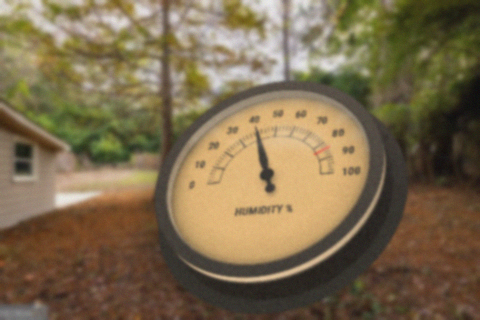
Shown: 40,%
